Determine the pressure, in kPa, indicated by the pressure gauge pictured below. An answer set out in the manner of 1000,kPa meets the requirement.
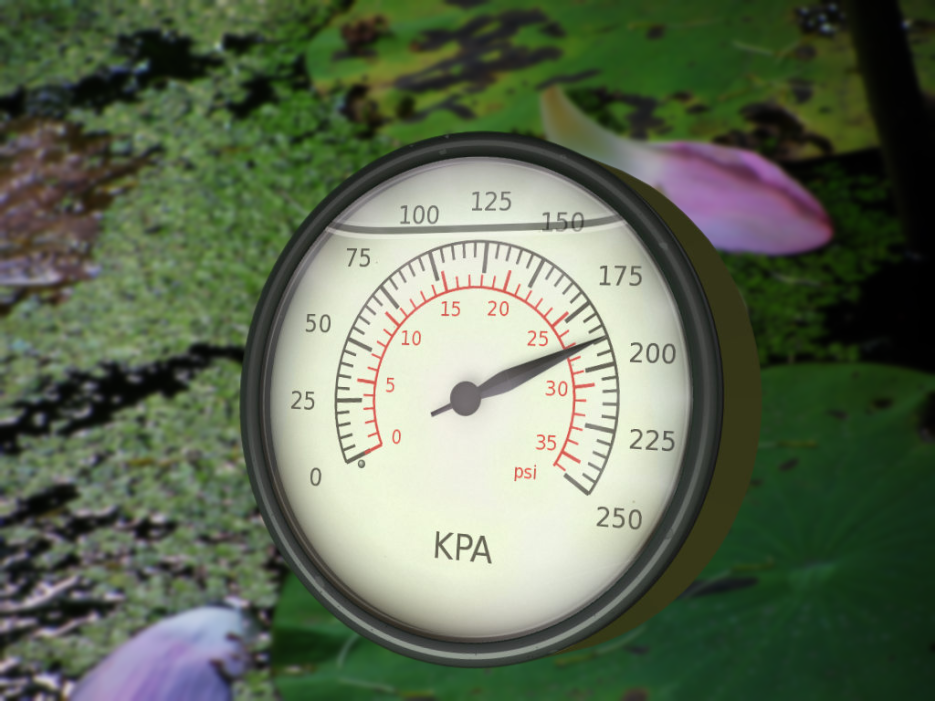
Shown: 190,kPa
